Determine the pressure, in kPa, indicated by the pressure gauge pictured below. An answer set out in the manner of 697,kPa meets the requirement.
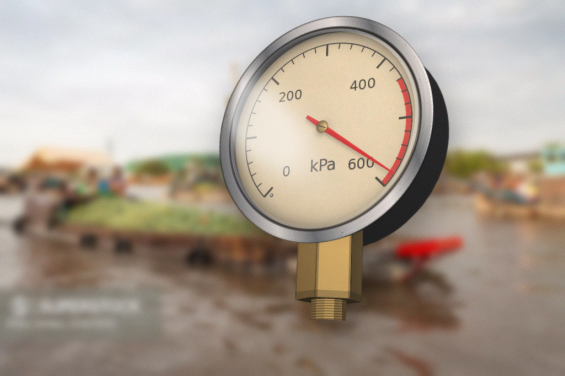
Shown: 580,kPa
